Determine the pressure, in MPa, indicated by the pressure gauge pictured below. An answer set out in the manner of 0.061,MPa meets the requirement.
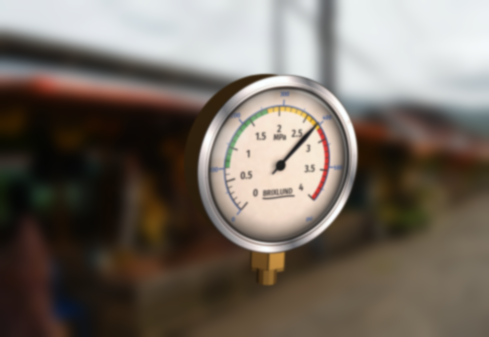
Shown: 2.7,MPa
